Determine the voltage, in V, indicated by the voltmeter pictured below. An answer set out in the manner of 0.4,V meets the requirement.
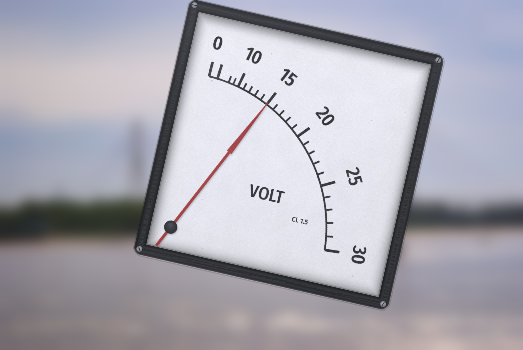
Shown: 15,V
